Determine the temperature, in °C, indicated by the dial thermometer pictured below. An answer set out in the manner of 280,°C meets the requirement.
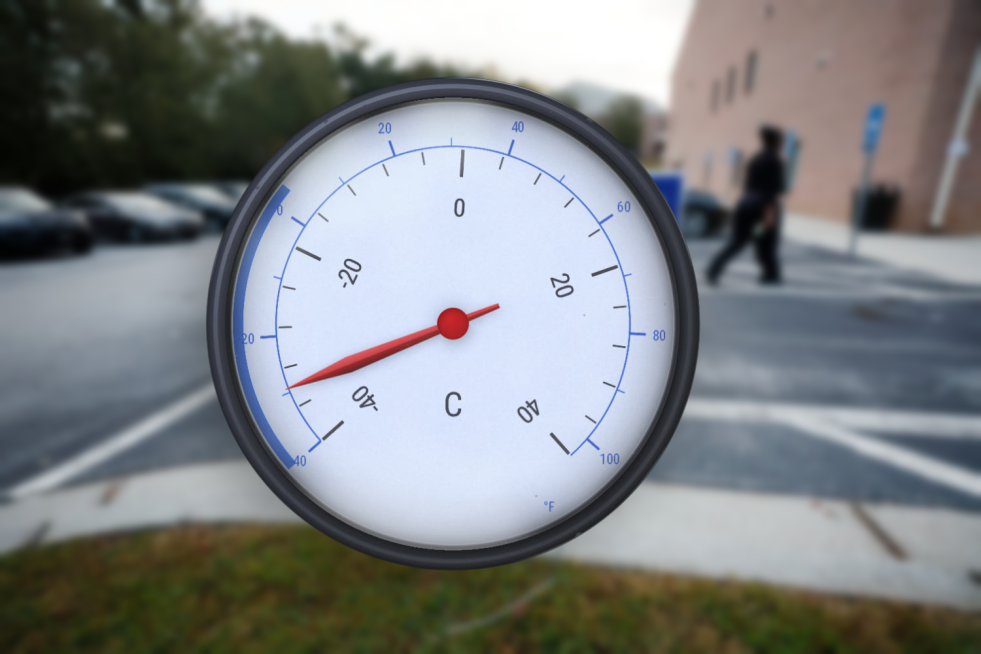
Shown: -34,°C
